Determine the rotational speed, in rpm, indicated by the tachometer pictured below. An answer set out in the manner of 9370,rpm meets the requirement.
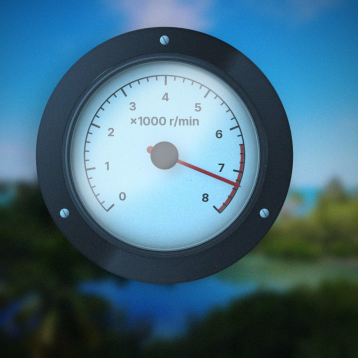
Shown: 7300,rpm
